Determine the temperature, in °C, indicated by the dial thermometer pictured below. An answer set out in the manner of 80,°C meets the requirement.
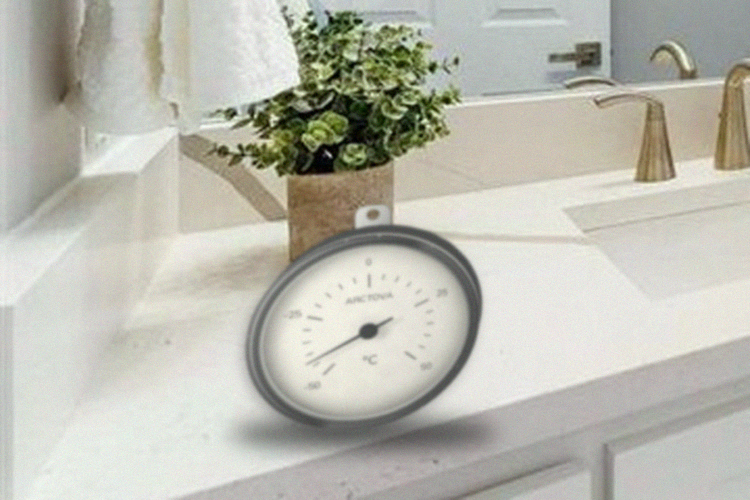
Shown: -42.5,°C
